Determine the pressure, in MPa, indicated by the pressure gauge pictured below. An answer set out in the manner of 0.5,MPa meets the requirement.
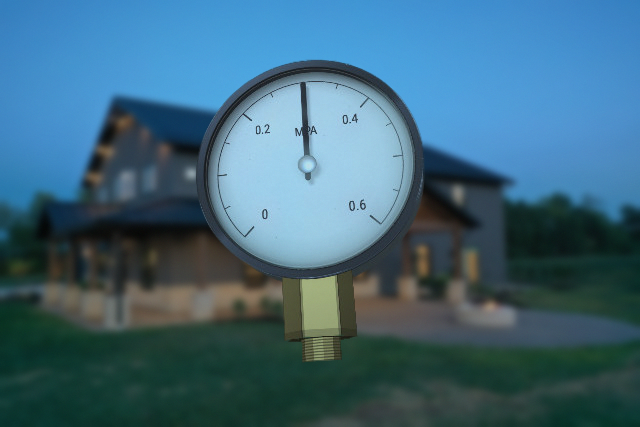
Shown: 0.3,MPa
